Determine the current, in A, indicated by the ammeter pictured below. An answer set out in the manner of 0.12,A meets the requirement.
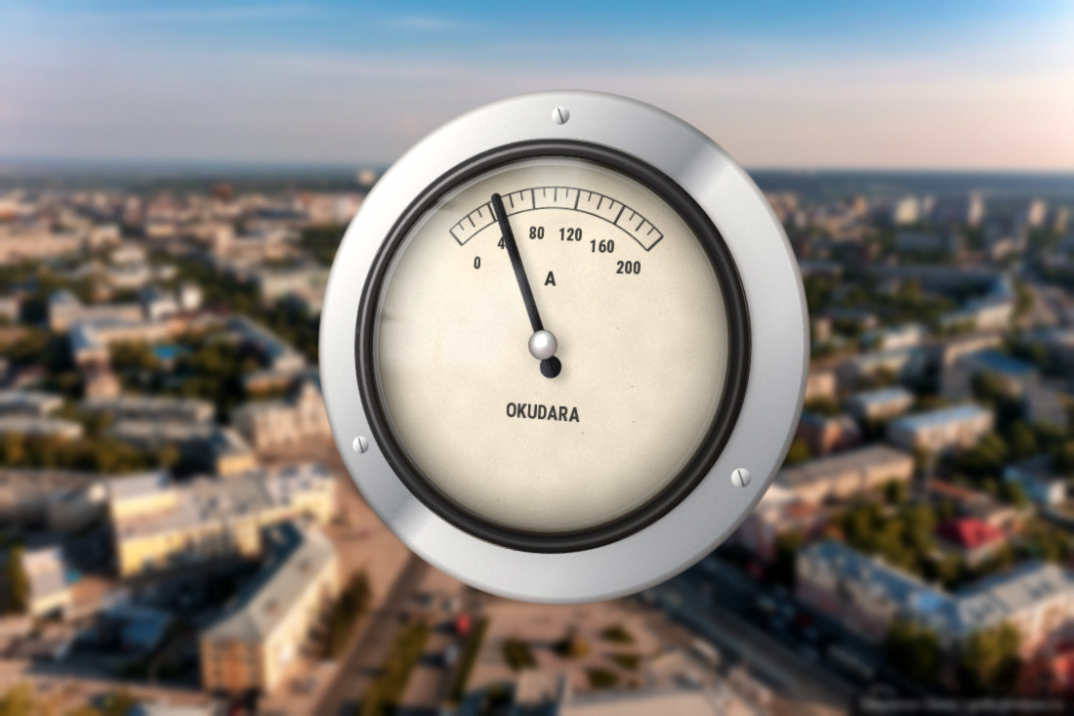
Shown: 50,A
